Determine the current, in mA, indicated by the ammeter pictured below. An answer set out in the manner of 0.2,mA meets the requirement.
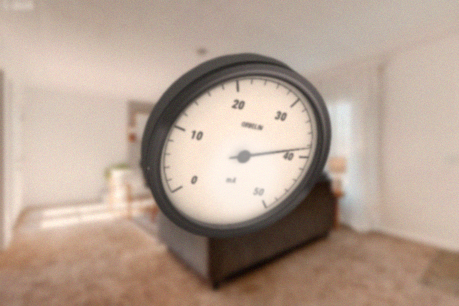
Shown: 38,mA
